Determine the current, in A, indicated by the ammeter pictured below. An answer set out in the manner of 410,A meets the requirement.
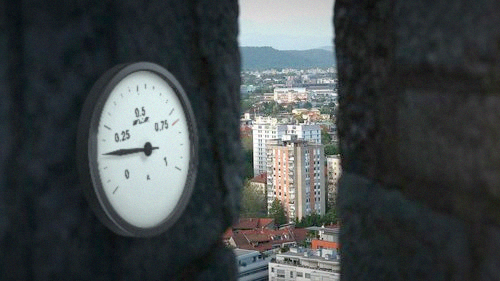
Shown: 0.15,A
